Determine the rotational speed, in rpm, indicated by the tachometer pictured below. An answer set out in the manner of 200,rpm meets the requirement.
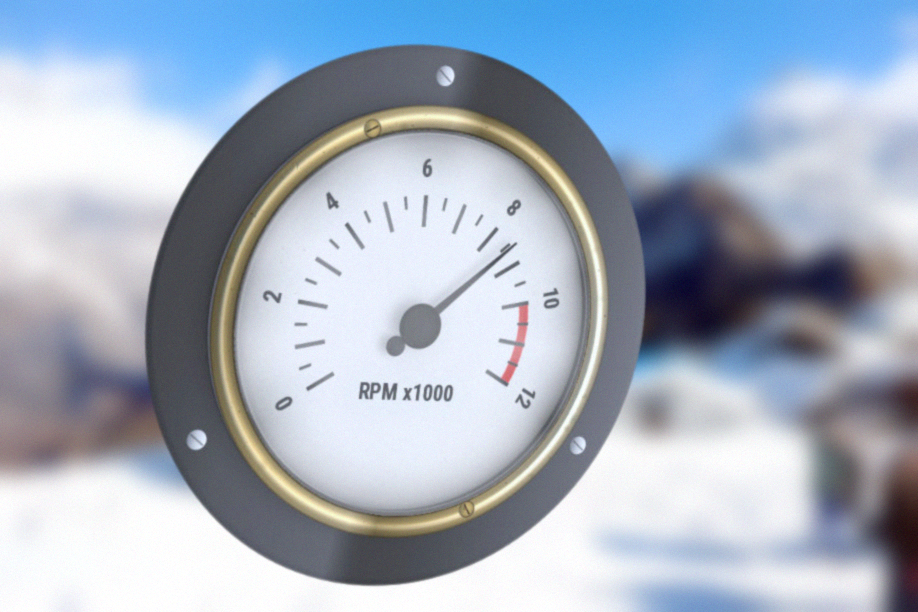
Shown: 8500,rpm
